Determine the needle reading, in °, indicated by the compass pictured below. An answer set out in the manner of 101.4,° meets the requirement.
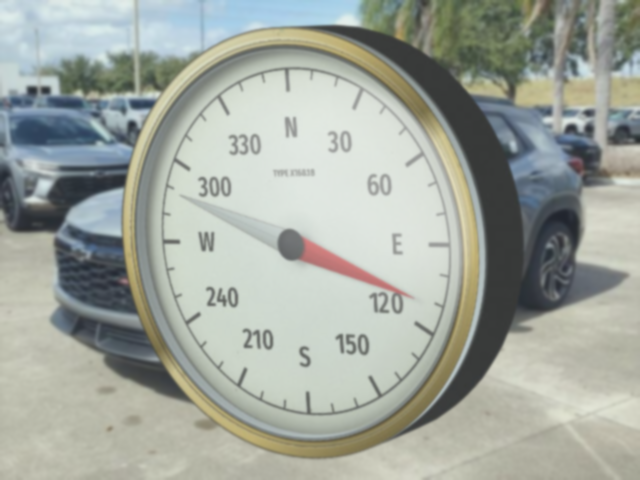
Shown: 110,°
